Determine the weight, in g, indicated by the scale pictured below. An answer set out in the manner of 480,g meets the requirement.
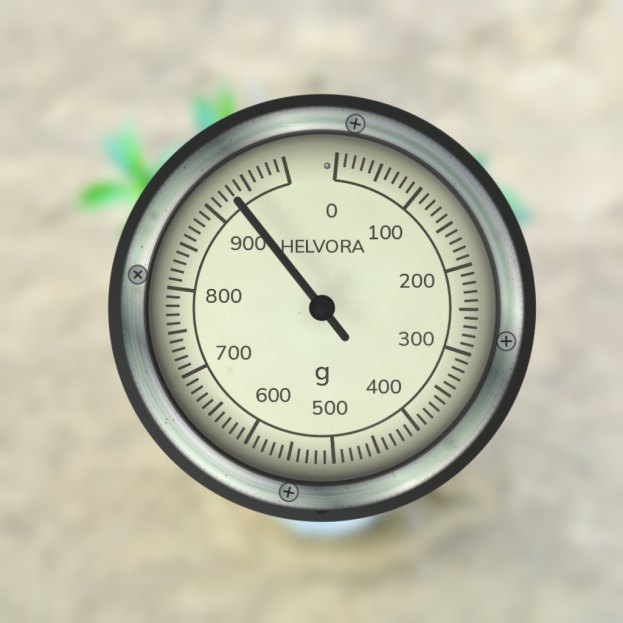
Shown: 930,g
